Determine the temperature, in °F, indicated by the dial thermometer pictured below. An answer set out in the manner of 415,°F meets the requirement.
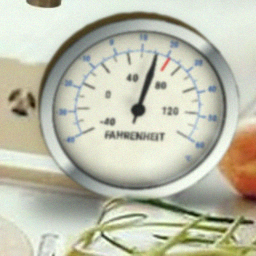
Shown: 60,°F
